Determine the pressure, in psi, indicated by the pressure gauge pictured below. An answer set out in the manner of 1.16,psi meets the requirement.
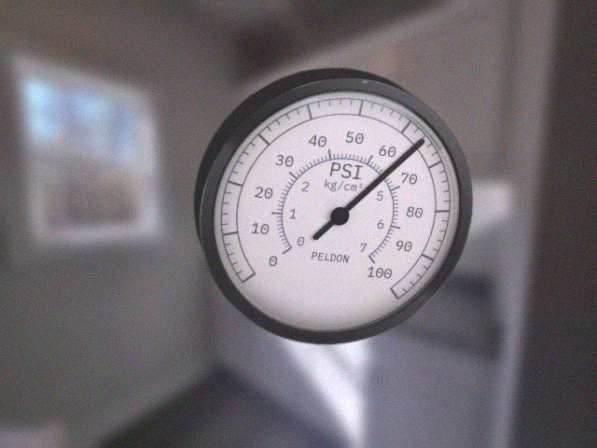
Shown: 64,psi
